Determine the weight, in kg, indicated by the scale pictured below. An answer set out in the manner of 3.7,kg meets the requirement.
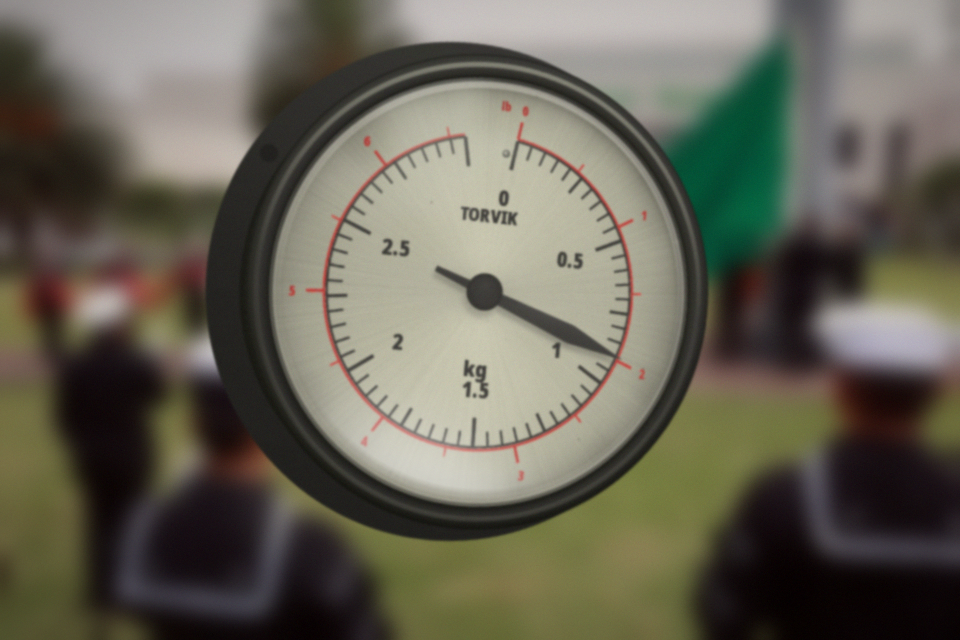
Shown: 0.9,kg
